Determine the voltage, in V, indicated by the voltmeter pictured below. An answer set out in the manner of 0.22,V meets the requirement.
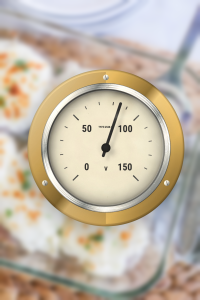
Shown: 85,V
